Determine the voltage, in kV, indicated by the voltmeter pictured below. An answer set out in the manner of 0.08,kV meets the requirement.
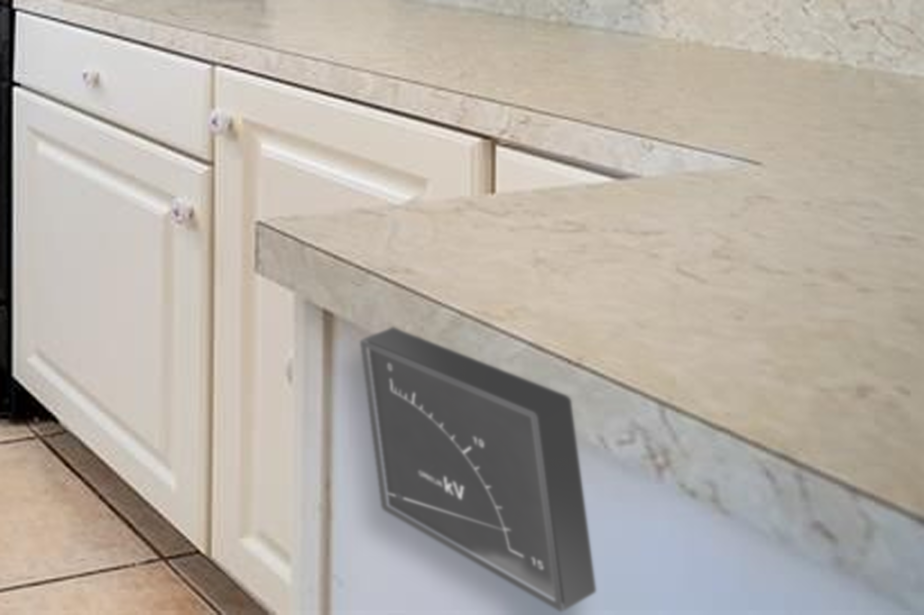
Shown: 14,kV
